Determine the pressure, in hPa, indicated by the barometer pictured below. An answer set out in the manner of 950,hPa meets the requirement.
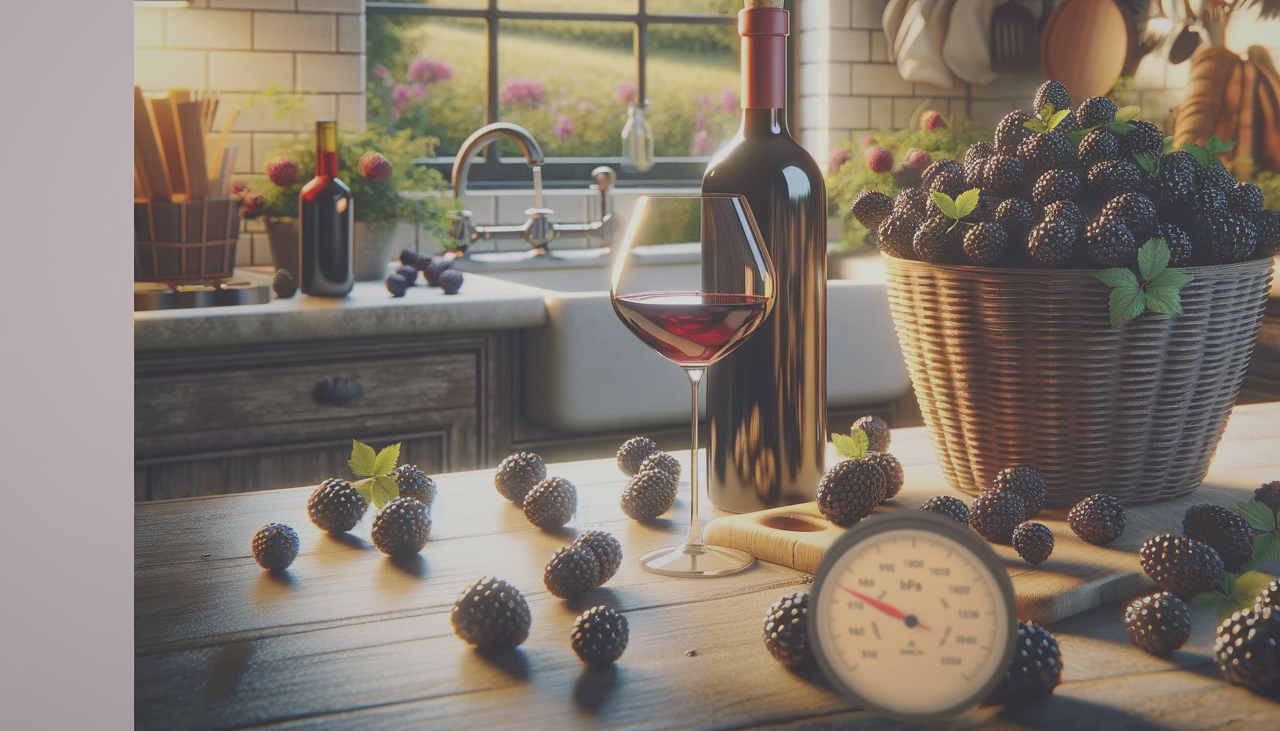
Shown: 975,hPa
